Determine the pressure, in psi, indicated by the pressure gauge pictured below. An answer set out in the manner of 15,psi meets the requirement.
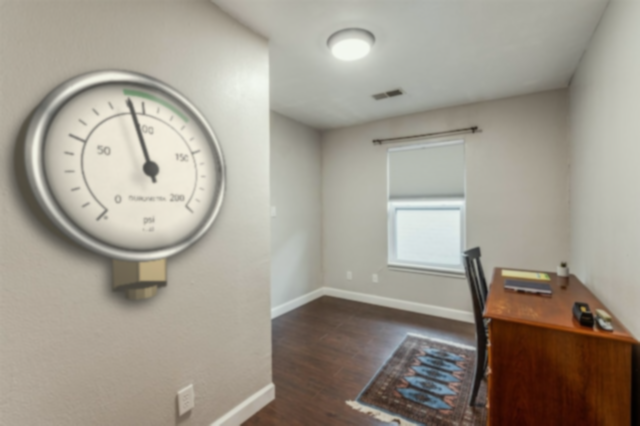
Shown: 90,psi
